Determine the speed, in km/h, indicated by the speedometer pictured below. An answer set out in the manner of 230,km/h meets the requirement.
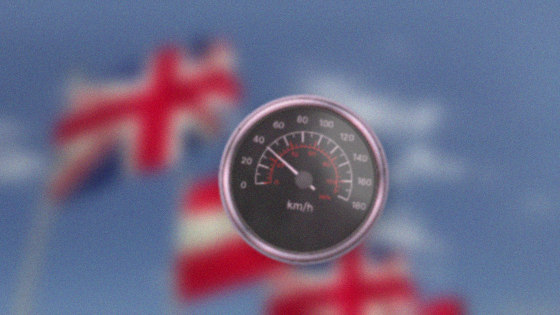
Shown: 40,km/h
